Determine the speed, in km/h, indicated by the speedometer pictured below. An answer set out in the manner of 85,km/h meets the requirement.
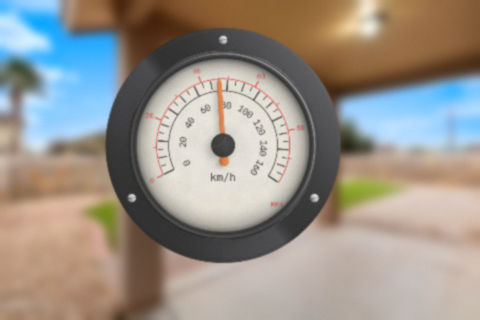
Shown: 75,km/h
